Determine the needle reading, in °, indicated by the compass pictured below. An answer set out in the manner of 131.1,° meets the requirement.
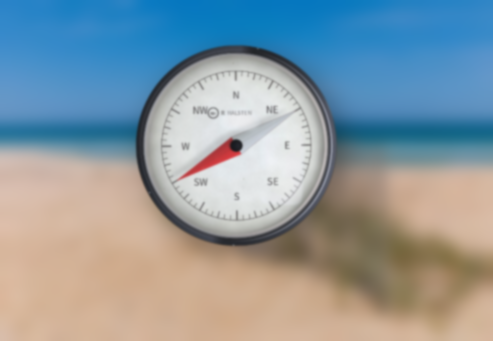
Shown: 240,°
